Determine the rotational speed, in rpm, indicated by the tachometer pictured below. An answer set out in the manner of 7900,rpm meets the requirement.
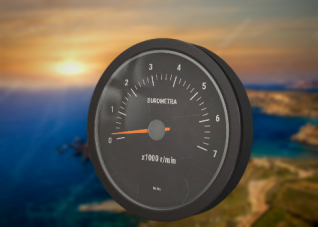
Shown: 200,rpm
